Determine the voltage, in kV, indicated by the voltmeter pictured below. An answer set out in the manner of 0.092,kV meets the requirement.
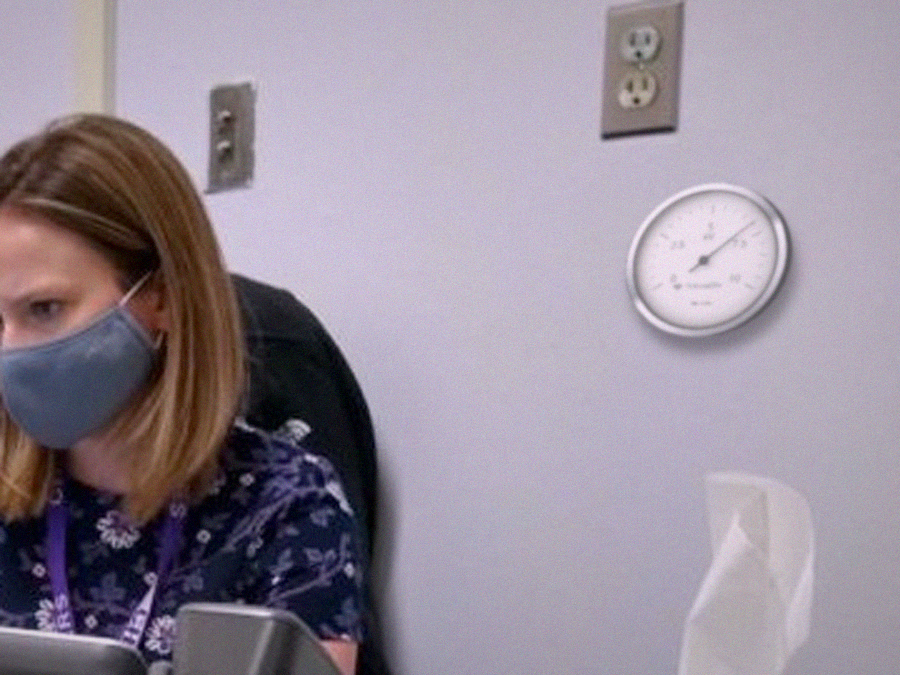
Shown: 7,kV
